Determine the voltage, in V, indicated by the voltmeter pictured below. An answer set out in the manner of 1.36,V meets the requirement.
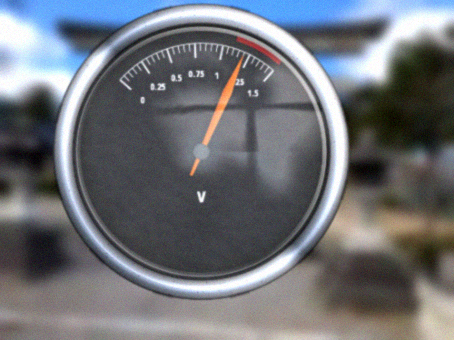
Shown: 1.2,V
